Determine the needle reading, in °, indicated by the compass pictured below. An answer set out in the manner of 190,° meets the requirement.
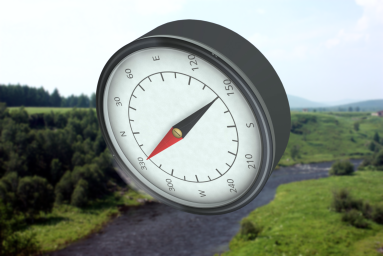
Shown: 330,°
